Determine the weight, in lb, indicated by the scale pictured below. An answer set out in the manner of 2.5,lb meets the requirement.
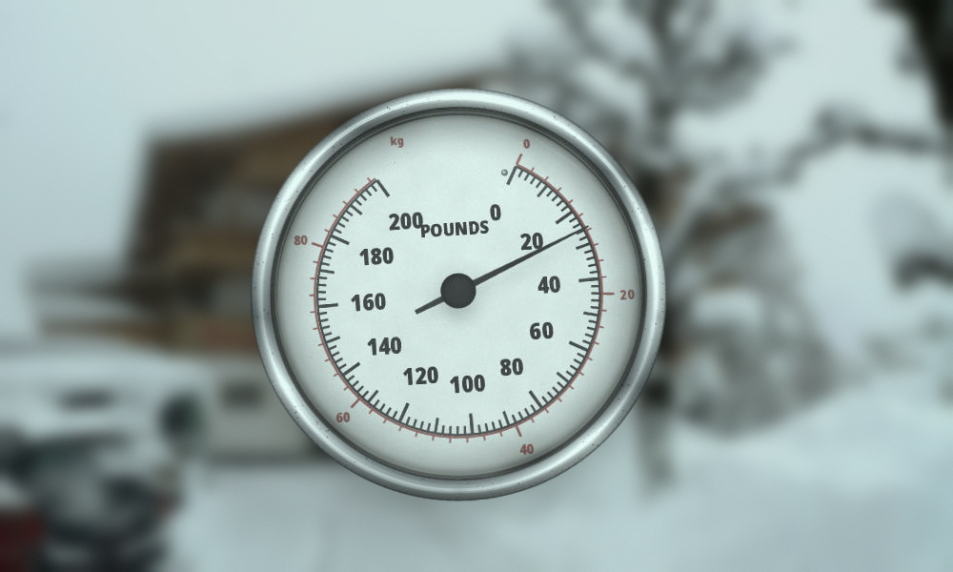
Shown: 26,lb
